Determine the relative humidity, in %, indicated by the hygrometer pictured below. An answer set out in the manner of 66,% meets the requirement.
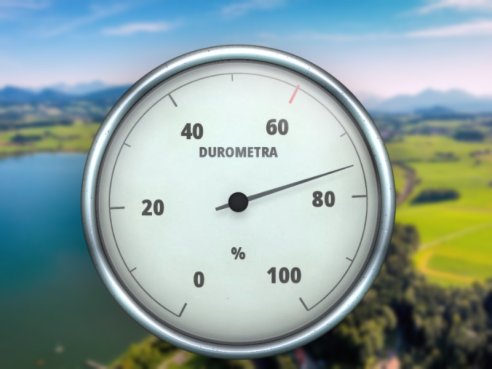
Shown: 75,%
